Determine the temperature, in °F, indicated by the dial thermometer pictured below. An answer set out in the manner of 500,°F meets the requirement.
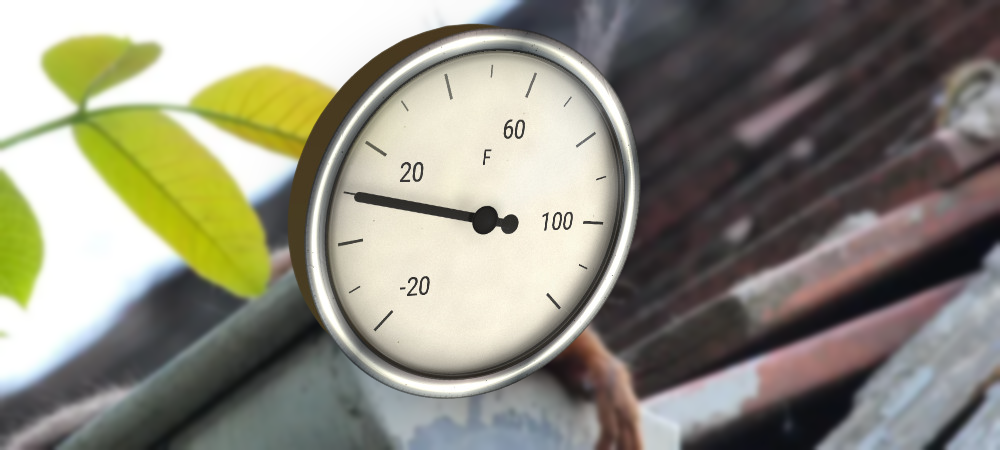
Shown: 10,°F
